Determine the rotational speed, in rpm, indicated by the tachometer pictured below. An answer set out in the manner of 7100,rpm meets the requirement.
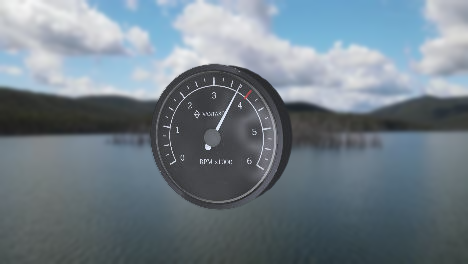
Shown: 3750,rpm
